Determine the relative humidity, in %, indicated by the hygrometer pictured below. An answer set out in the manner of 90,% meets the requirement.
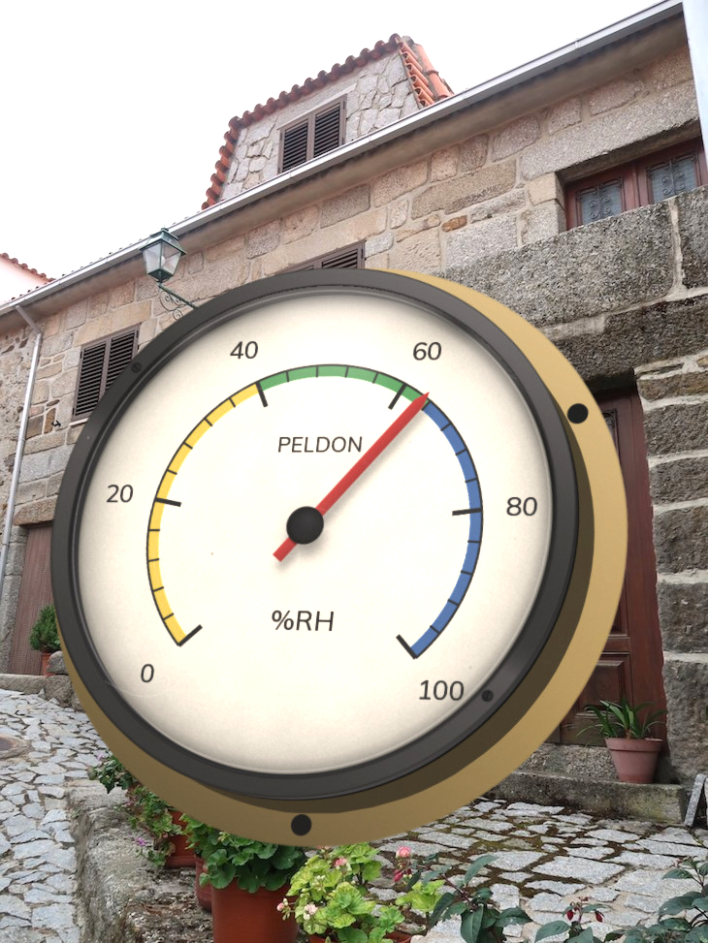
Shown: 64,%
